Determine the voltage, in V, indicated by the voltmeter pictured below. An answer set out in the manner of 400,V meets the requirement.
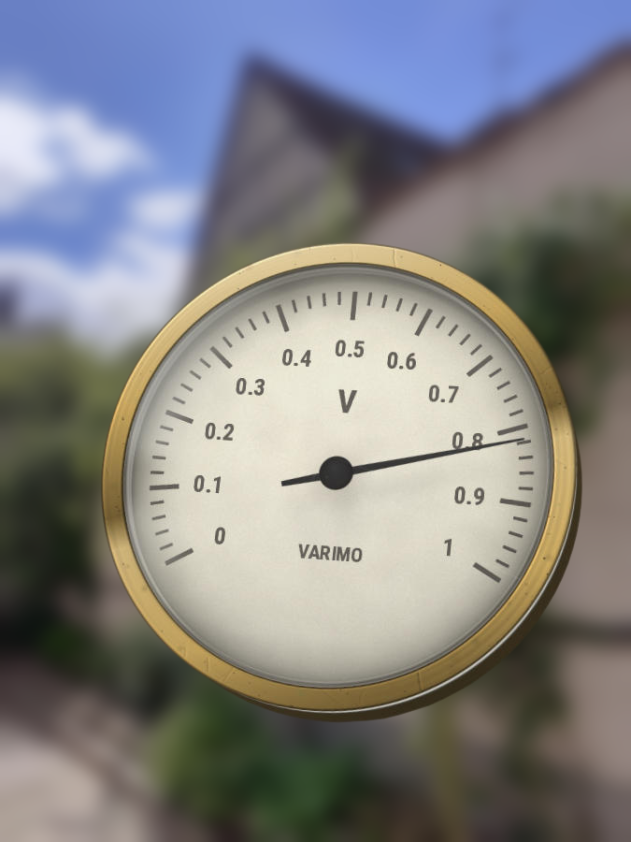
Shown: 0.82,V
